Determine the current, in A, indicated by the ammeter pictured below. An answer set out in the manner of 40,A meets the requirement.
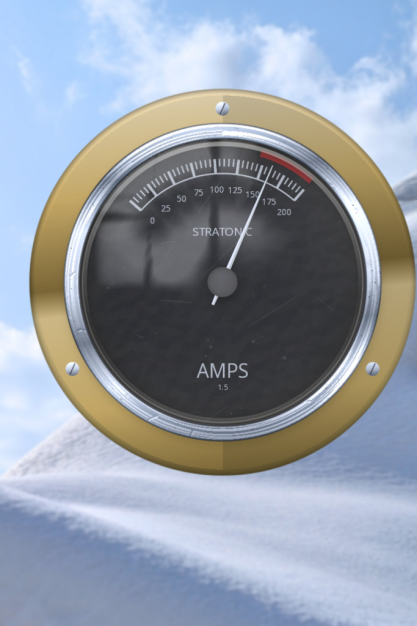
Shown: 160,A
